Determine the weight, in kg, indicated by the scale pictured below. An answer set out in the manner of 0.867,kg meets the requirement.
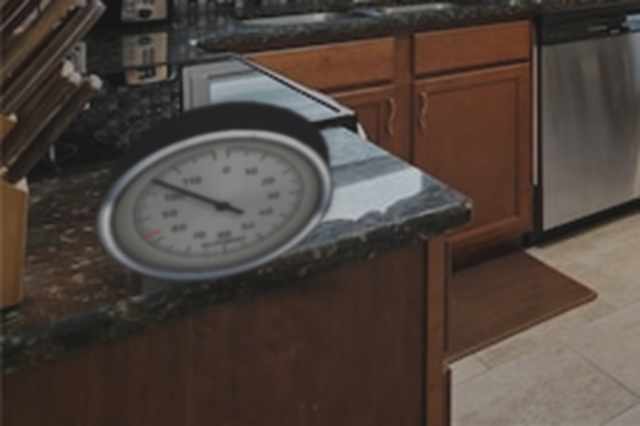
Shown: 105,kg
